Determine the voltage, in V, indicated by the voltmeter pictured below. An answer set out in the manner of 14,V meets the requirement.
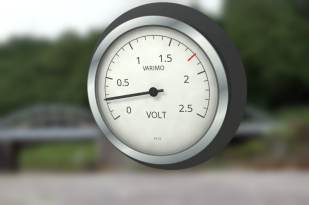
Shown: 0.25,V
